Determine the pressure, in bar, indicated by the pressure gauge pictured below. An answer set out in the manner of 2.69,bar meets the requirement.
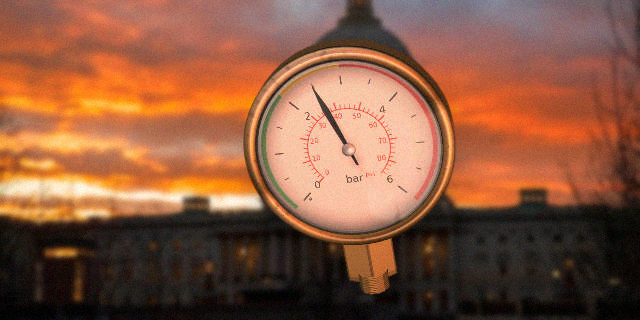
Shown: 2.5,bar
